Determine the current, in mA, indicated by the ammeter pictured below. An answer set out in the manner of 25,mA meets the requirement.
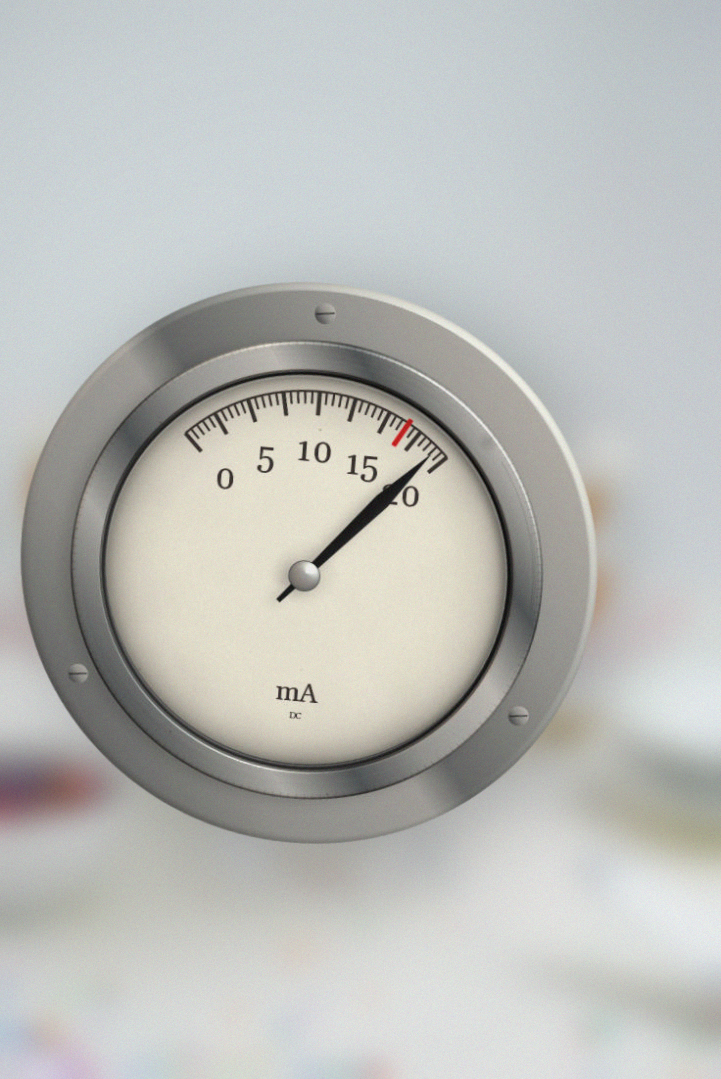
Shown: 19,mA
